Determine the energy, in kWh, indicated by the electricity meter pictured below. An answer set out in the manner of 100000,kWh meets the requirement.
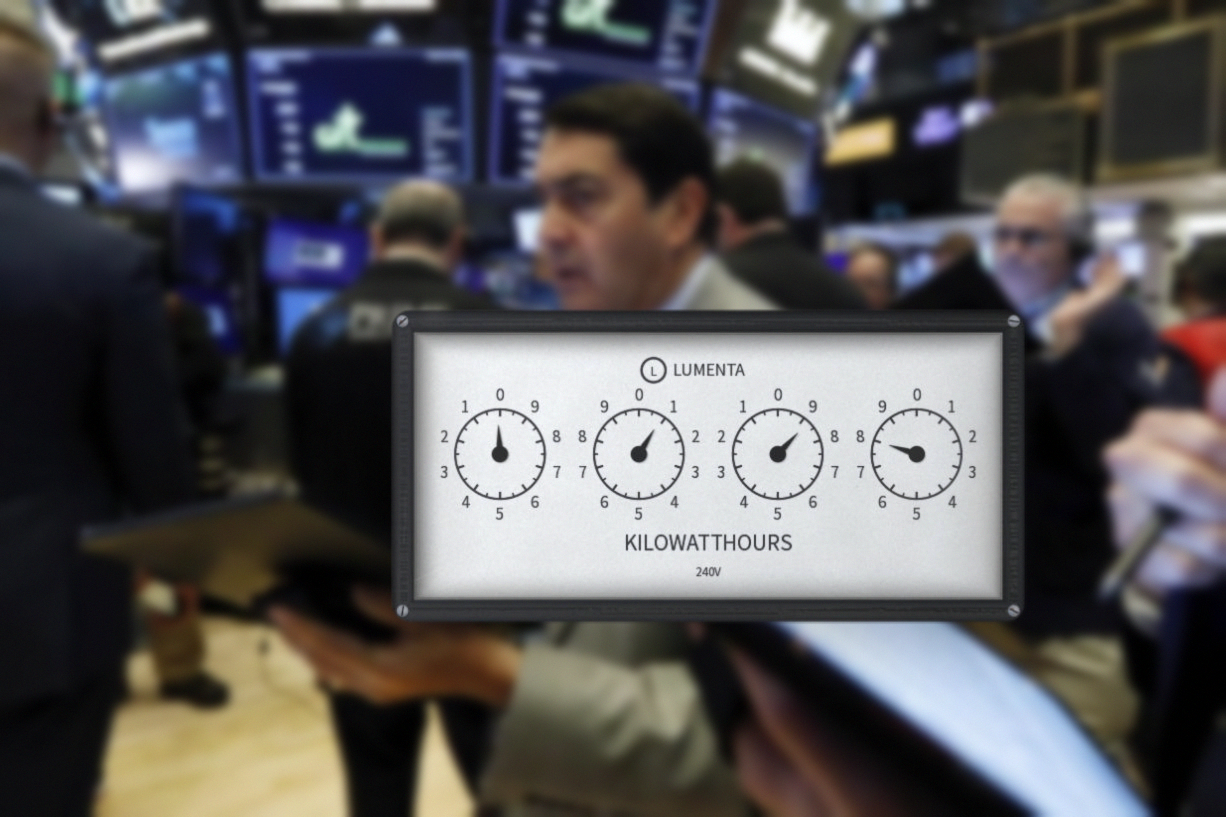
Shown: 88,kWh
